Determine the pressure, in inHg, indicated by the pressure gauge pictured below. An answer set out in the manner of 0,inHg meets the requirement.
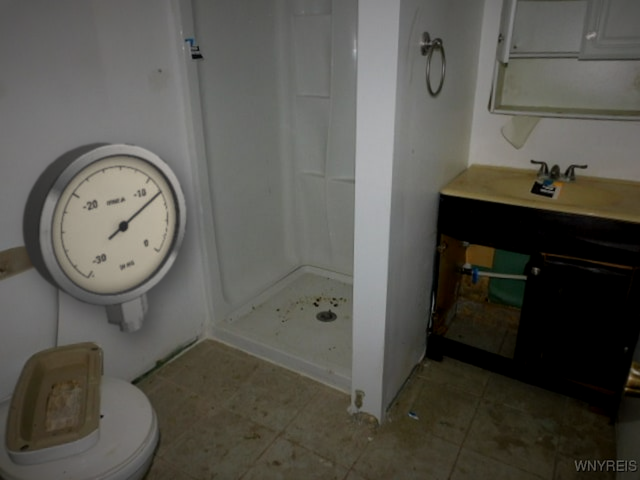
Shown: -8,inHg
